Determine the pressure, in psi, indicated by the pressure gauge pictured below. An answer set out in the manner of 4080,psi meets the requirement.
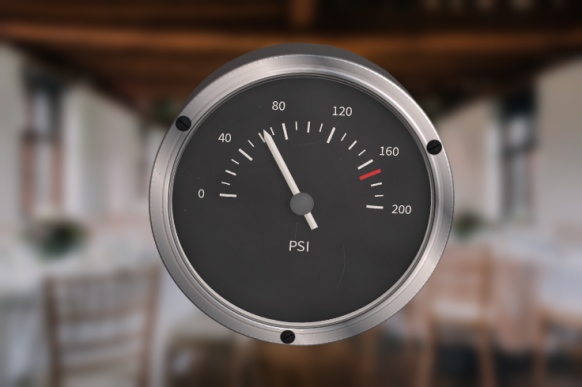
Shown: 65,psi
